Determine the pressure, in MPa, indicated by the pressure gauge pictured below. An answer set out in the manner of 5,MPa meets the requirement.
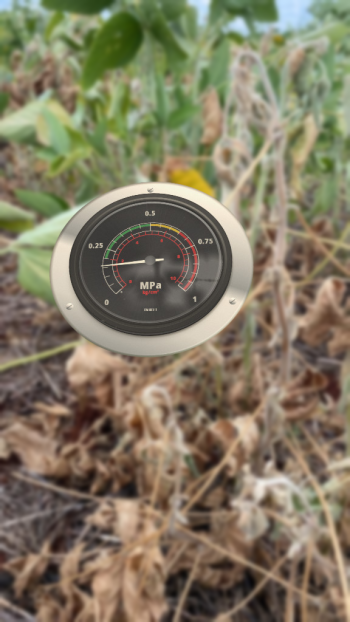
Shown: 0.15,MPa
